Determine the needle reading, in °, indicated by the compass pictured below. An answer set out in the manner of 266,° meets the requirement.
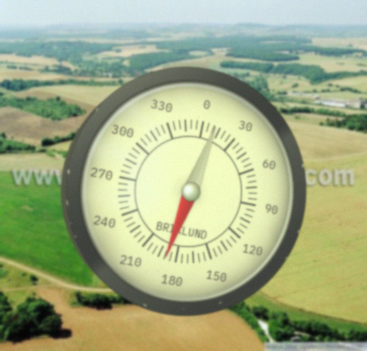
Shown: 190,°
